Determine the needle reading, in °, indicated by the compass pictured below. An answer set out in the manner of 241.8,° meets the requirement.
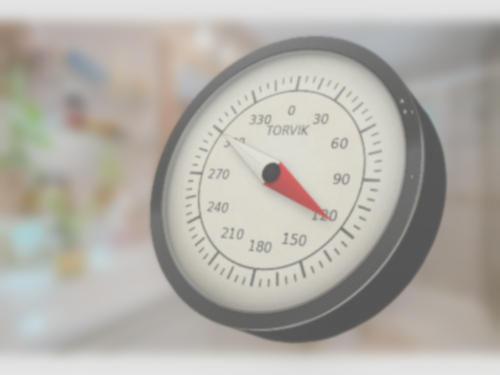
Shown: 120,°
